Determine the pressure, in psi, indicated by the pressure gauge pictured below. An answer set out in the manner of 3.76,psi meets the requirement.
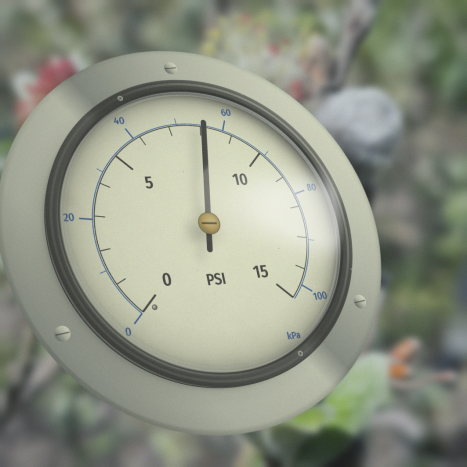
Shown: 8,psi
